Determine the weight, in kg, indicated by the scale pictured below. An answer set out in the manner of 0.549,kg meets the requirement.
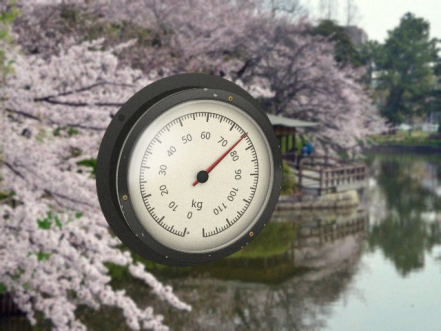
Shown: 75,kg
